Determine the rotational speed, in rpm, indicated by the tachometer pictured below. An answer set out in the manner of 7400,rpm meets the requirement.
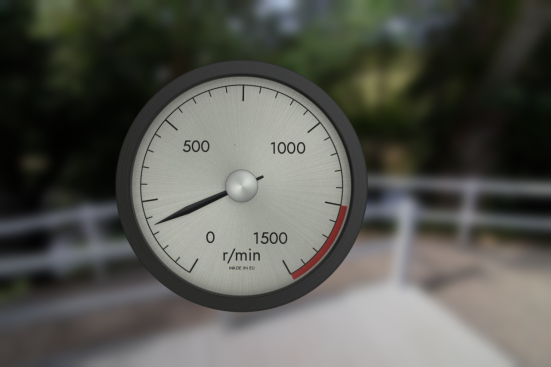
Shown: 175,rpm
